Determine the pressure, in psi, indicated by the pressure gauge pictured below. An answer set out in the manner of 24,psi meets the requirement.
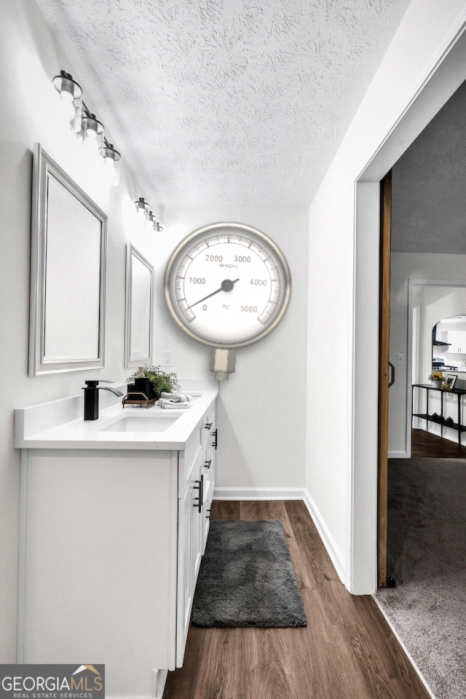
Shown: 250,psi
